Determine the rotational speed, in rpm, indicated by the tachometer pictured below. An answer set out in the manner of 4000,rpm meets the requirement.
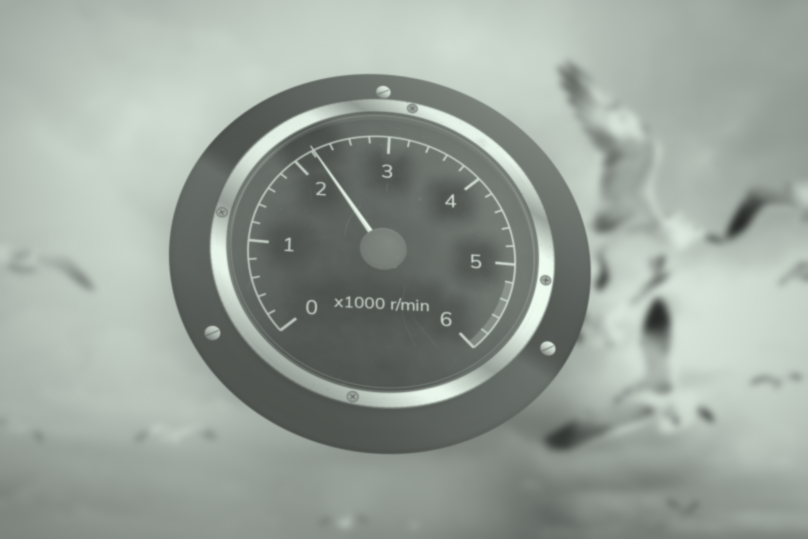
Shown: 2200,rpm
